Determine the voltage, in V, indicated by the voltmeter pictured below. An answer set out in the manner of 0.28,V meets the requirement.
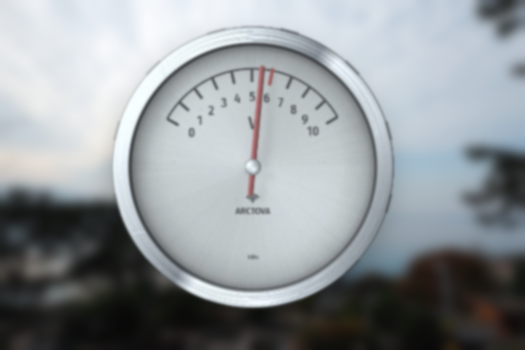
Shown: 5.5,V
